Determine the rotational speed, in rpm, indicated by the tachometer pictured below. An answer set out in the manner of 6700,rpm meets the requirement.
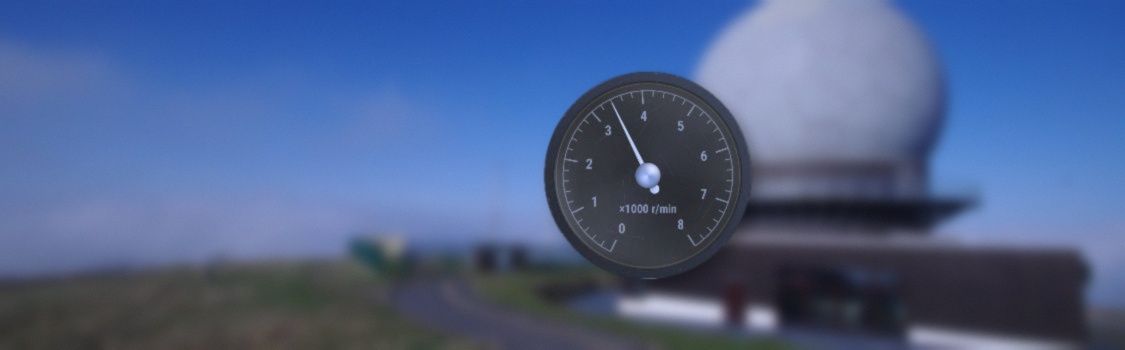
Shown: 3400,rpm
